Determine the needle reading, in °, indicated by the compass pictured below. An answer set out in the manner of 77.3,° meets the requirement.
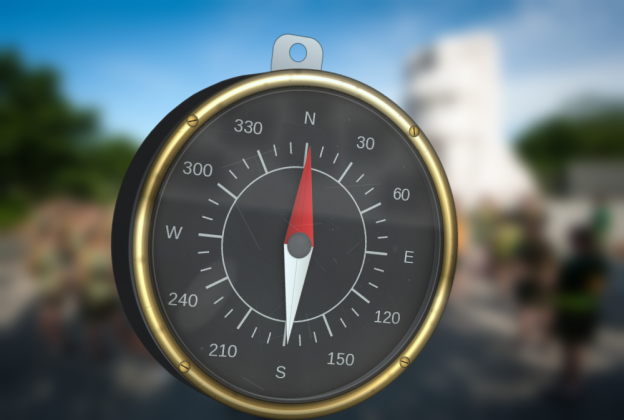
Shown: 0,°
